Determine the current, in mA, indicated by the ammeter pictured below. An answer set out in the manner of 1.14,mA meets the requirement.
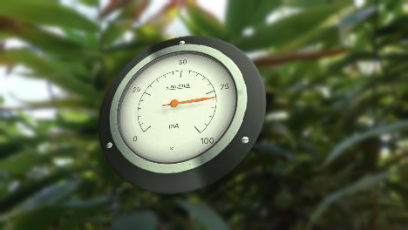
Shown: 80,mA
